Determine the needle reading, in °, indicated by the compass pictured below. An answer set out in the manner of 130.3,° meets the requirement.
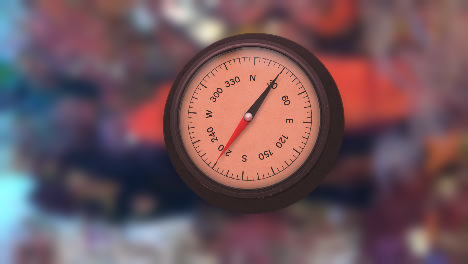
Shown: 210,°
